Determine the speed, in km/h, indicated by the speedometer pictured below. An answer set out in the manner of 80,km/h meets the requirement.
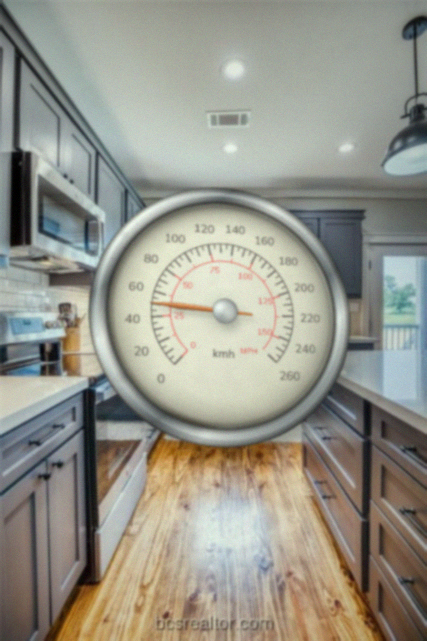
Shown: 50,km/h
